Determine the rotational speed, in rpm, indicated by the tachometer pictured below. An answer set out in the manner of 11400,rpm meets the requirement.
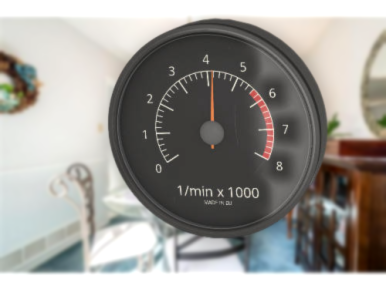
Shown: 4200,rpm
